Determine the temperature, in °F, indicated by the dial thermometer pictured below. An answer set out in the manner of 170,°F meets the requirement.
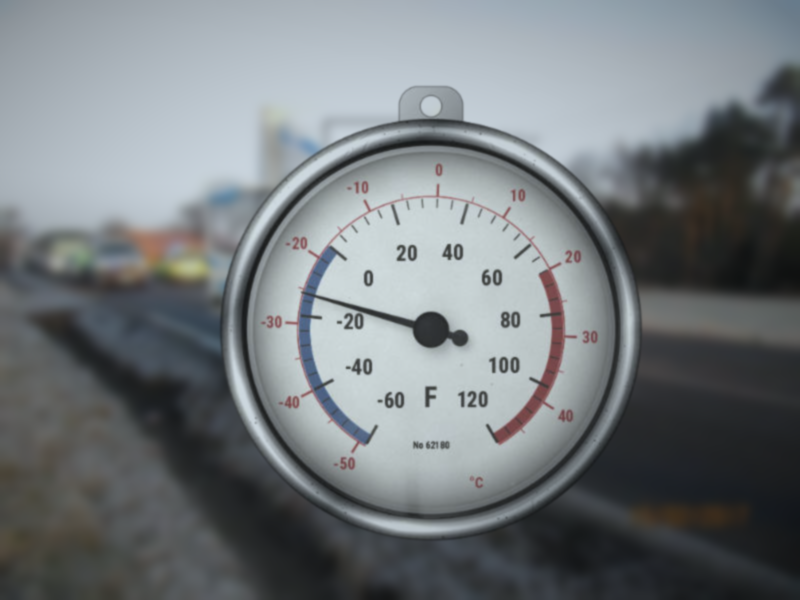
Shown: -14,°F
